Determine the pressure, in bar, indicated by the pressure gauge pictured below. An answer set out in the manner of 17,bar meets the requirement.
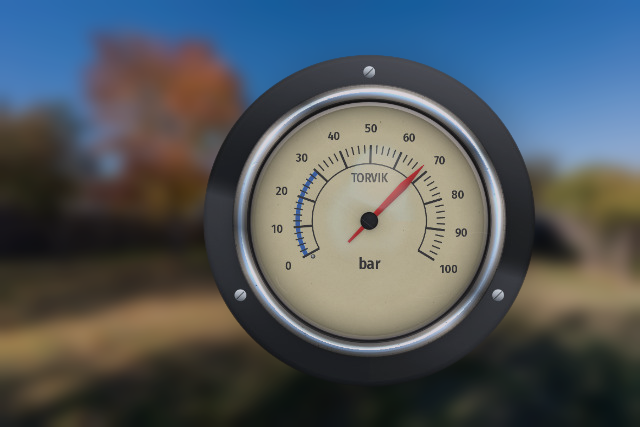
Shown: 68,bar
